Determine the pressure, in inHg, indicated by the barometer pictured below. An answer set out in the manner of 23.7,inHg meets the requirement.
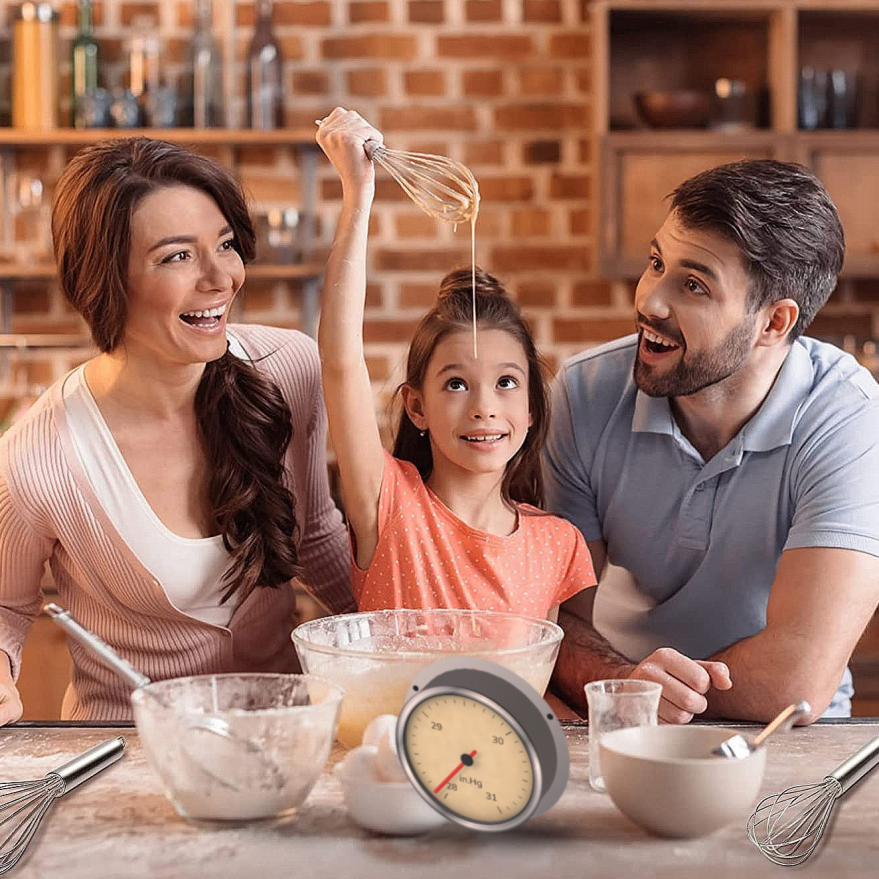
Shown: 28.1,inHg
